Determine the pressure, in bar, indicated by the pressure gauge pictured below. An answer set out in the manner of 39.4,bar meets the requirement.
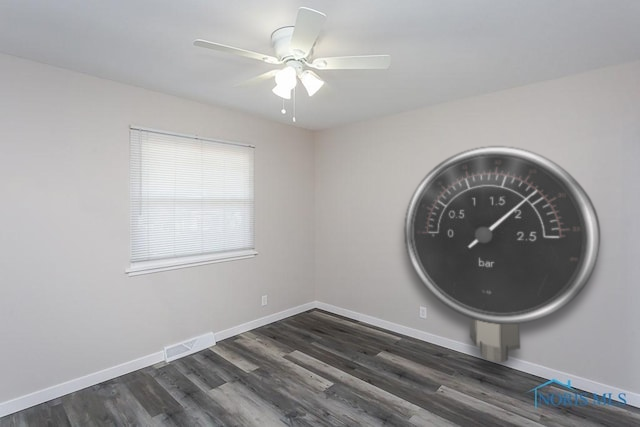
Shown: 1.9,bar
